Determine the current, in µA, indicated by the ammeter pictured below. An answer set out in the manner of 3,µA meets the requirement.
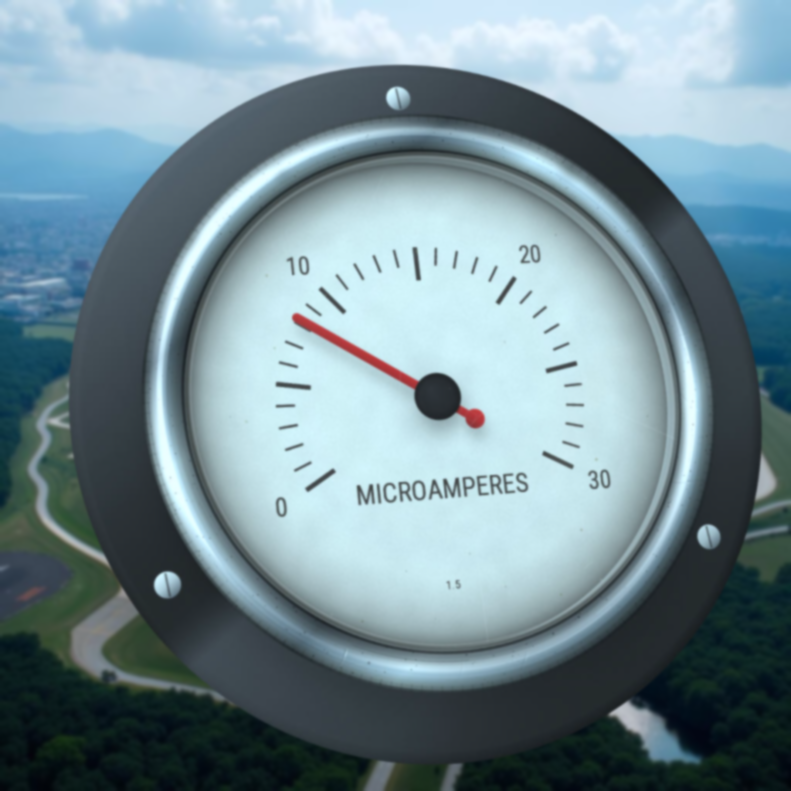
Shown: 8,µA
